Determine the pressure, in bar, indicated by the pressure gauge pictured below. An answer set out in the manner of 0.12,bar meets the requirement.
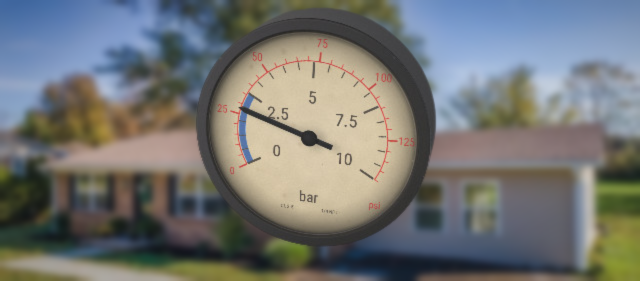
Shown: 2,bar
